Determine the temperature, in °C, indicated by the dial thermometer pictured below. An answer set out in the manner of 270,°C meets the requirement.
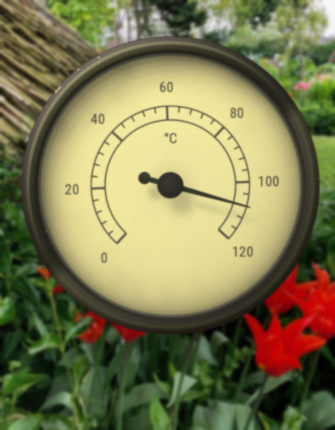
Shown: 108,°C
